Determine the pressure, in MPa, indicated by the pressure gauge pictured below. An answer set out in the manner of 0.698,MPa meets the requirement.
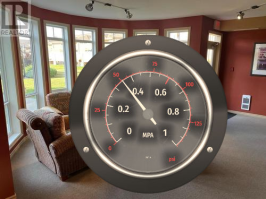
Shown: 0.35,MPa
